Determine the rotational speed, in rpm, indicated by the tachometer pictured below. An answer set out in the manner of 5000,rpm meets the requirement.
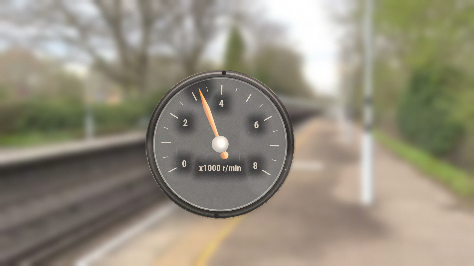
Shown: 3250,rpm
